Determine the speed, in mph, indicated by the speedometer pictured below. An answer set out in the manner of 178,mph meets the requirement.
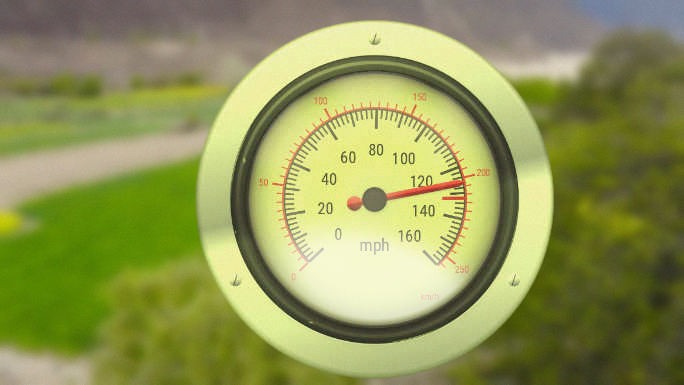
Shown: 126,mph
